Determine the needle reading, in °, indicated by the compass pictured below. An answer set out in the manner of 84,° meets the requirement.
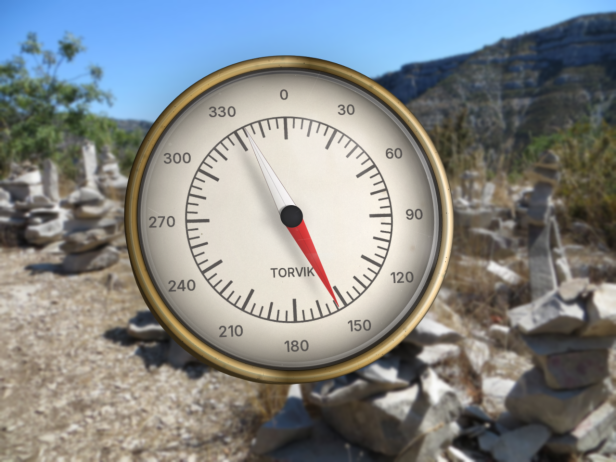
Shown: 155,°
